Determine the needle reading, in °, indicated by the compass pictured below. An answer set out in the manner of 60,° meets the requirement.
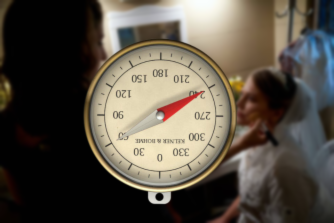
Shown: 240,°
